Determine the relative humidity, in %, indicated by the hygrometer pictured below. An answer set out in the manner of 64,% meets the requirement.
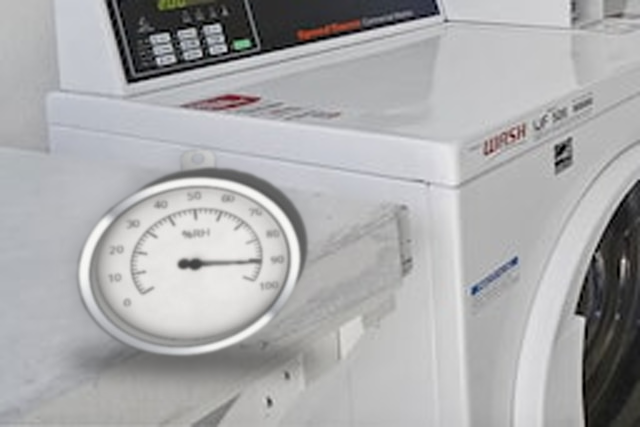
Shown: 90,%
